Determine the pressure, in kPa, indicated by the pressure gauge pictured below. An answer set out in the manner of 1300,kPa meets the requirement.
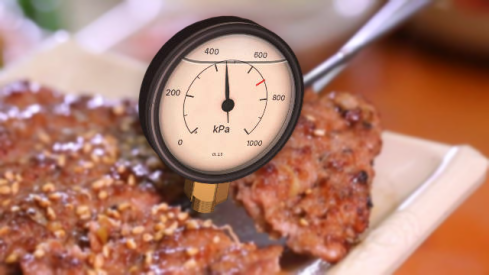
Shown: 450,kPa
